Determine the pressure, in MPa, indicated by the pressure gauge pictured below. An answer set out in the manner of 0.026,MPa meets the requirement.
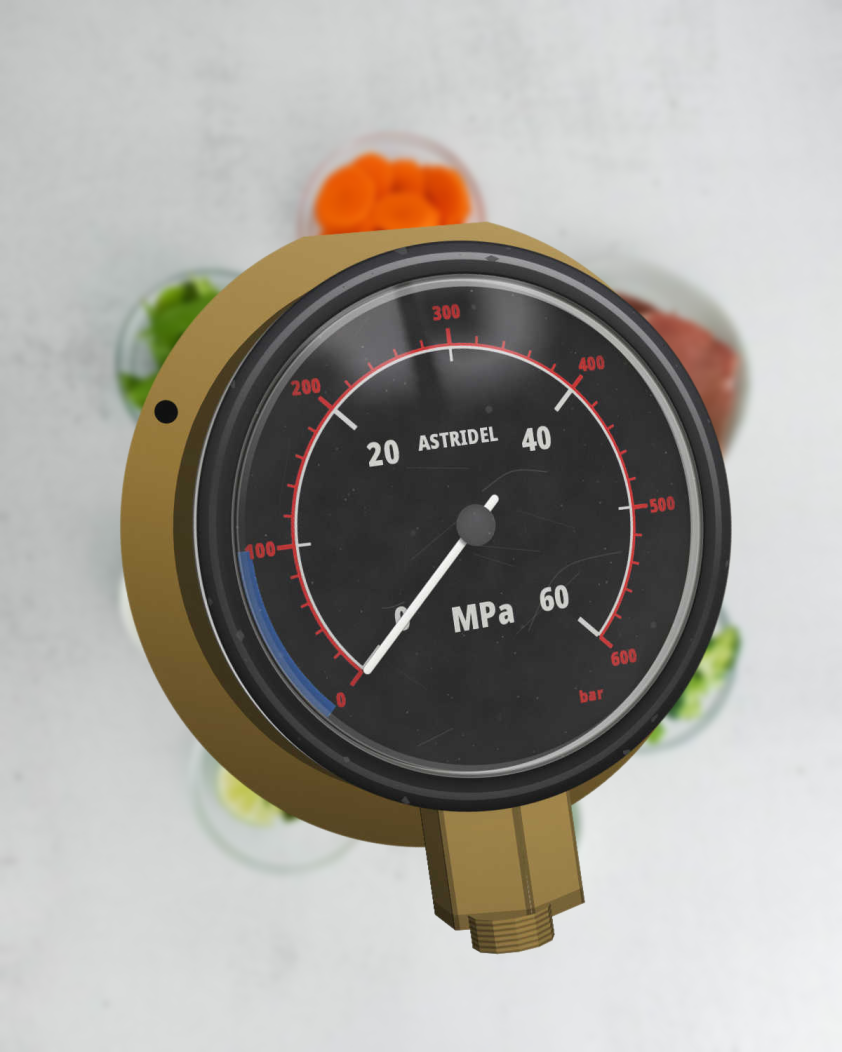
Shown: 0,MPa
